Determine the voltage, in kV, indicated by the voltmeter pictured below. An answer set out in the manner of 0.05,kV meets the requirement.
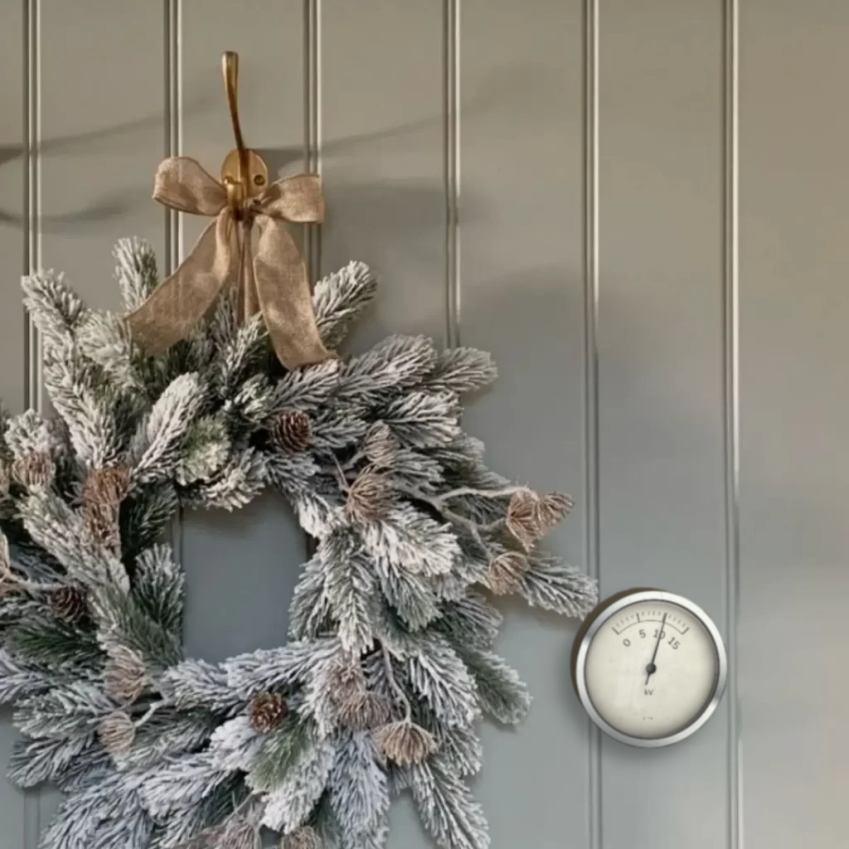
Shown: 10,kV
